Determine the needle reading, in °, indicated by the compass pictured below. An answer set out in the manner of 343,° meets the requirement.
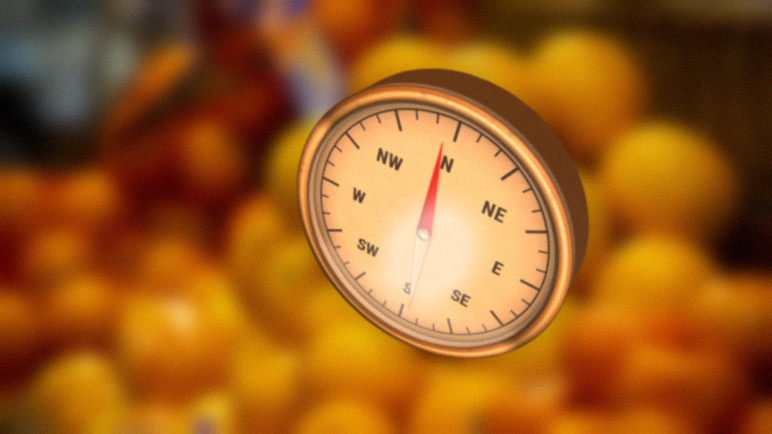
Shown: 355,°
